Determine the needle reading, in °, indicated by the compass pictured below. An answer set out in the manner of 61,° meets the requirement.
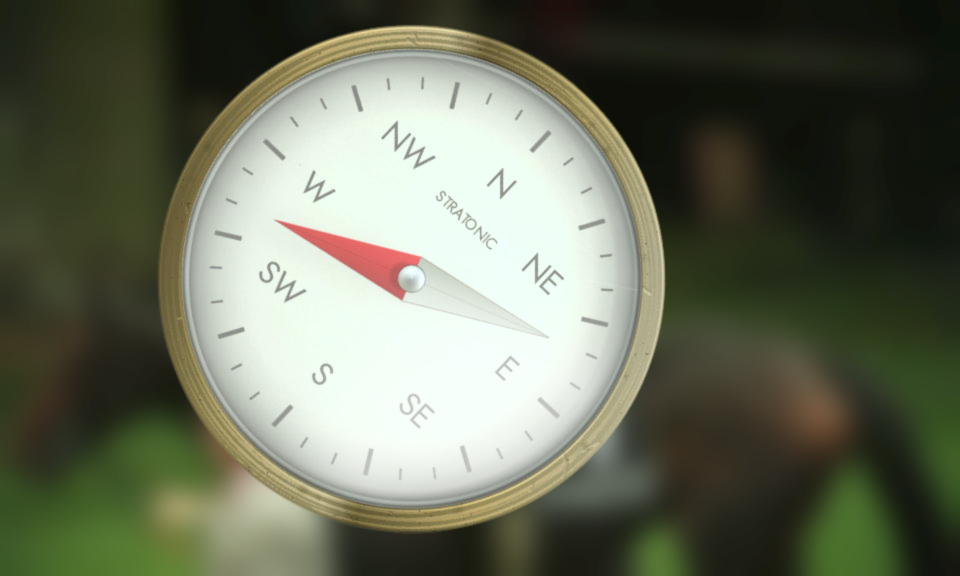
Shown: 250,°
